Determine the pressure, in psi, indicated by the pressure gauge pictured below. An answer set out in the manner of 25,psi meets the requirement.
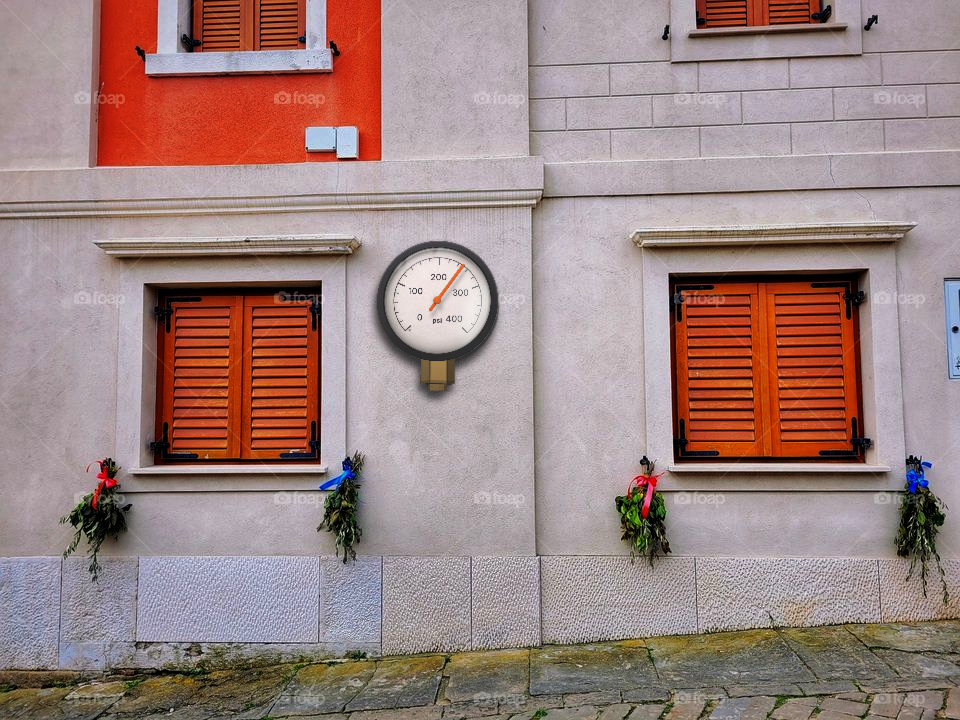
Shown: 250,psi
